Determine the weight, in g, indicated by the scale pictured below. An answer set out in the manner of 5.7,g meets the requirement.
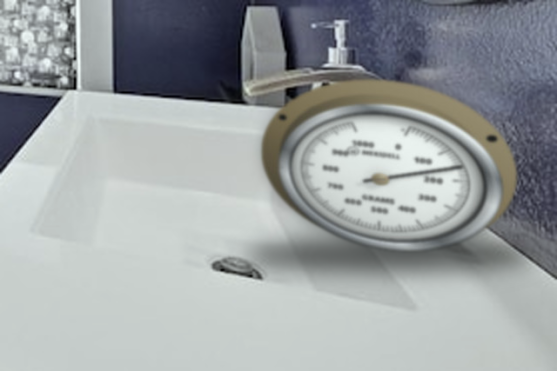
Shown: 150,g
